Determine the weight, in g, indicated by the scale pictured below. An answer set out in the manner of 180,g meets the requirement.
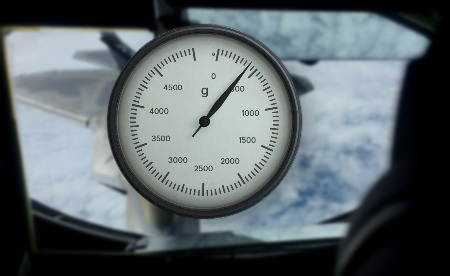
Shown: 400,g
